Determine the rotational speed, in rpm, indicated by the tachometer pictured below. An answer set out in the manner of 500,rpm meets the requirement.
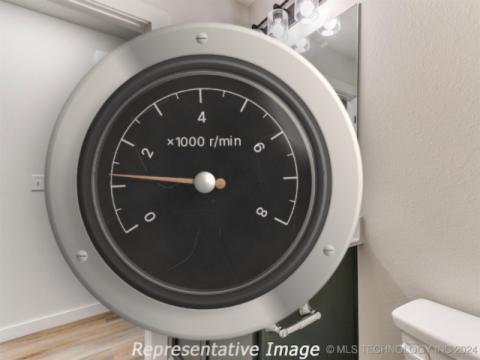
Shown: 1250,rpm
